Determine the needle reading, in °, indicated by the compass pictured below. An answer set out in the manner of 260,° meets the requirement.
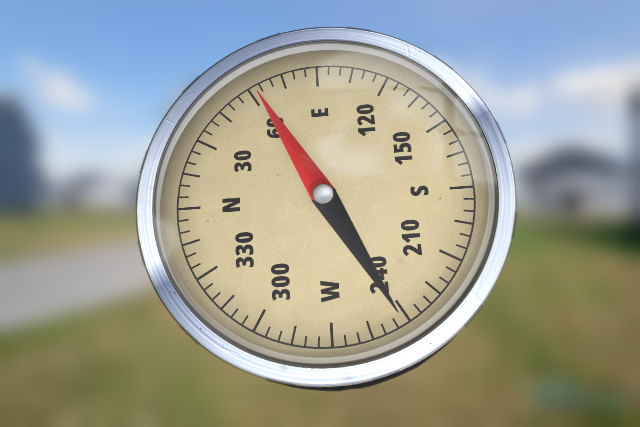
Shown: 62.5,°
